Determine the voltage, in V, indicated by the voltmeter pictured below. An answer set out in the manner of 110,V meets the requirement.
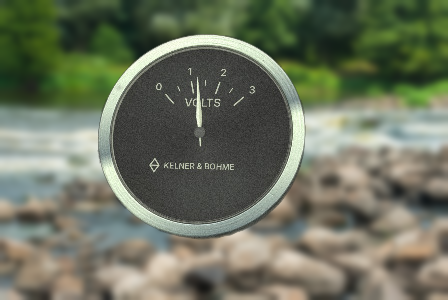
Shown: 1.25,V
